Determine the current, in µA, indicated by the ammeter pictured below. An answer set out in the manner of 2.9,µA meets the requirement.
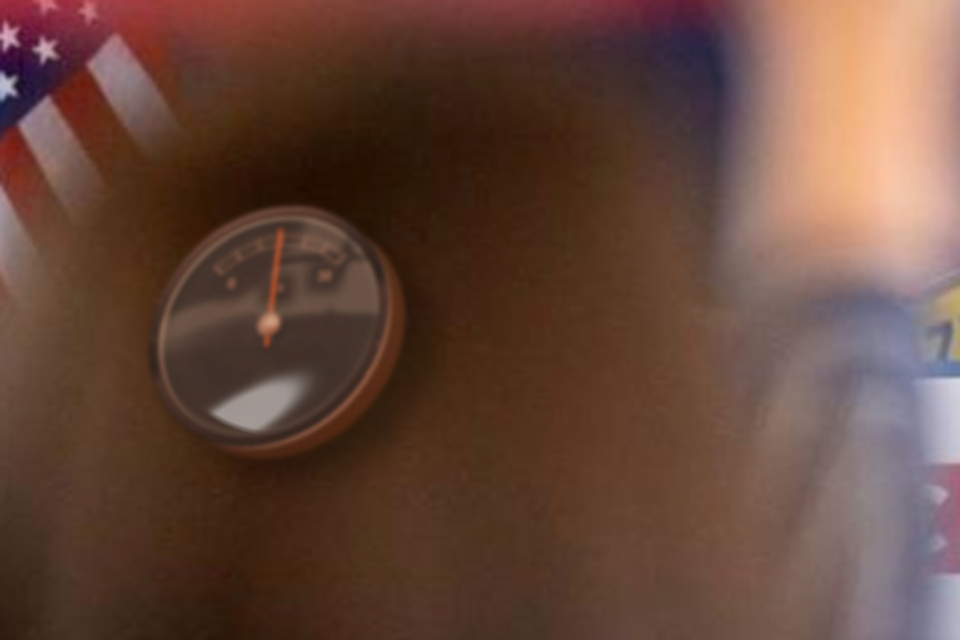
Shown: 15,µA
